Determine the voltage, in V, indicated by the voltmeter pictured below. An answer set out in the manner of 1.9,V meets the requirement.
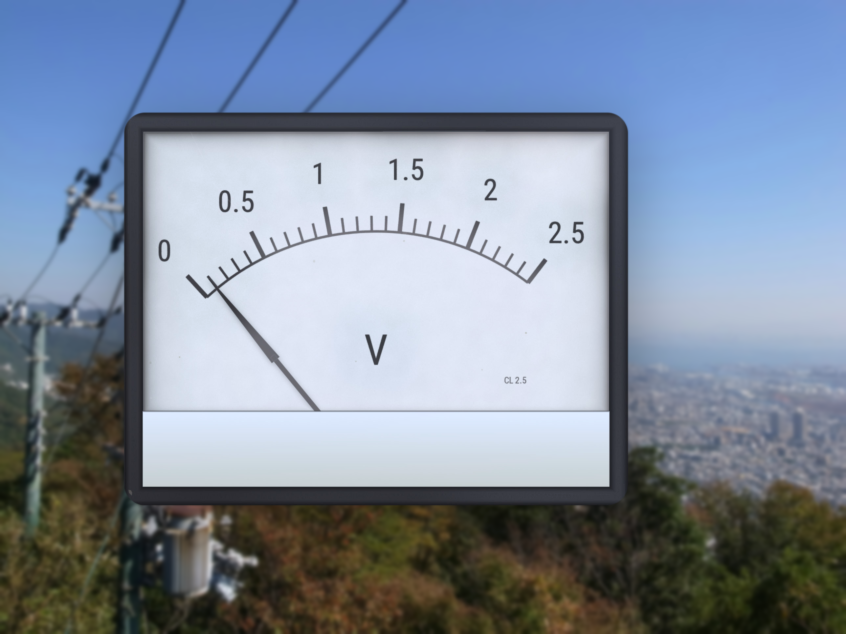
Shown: 0.1,V
